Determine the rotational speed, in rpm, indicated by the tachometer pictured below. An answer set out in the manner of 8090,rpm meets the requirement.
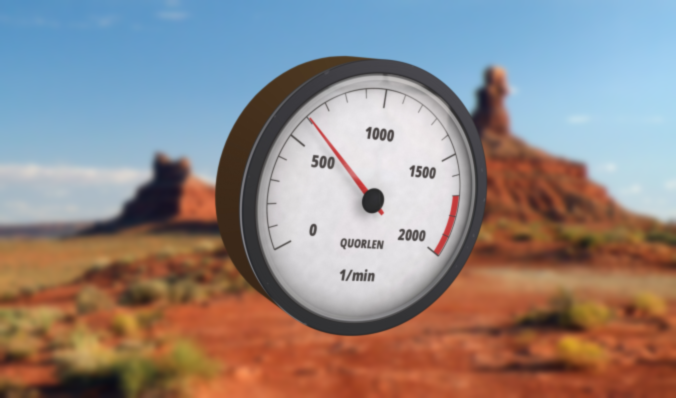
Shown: 600,rpm
